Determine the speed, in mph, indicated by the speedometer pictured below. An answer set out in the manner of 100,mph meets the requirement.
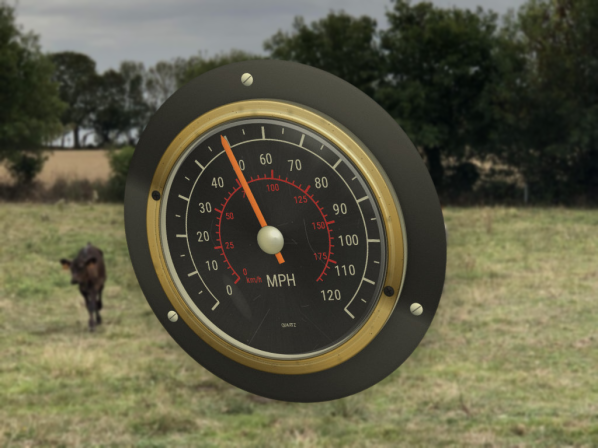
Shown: 50,mph
